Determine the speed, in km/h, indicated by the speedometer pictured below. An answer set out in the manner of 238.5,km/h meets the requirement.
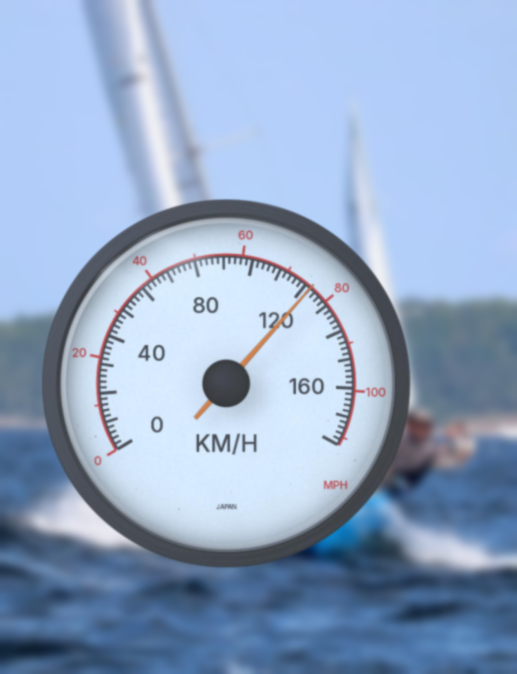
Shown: 122,km/h
